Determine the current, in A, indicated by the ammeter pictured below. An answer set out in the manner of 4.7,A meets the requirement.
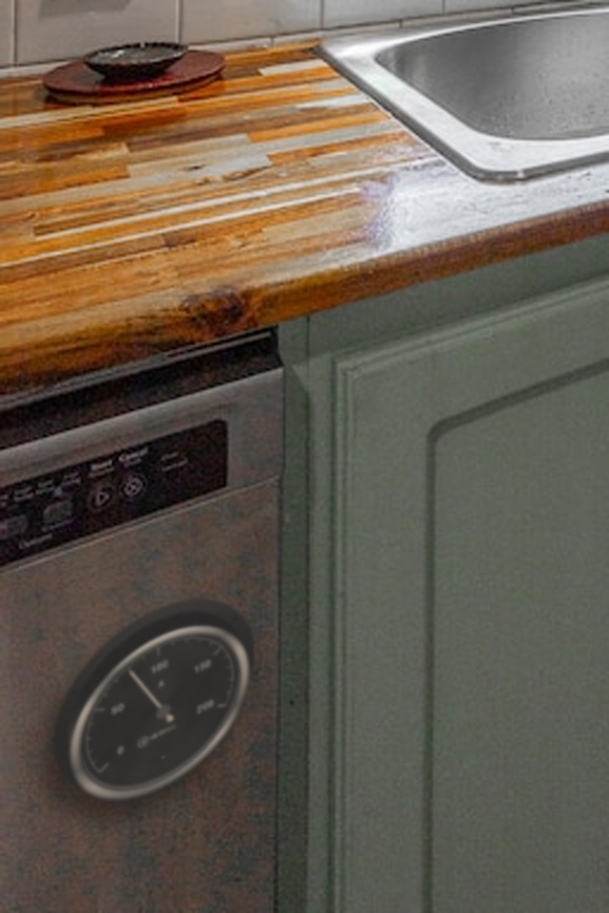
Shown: 80,A
